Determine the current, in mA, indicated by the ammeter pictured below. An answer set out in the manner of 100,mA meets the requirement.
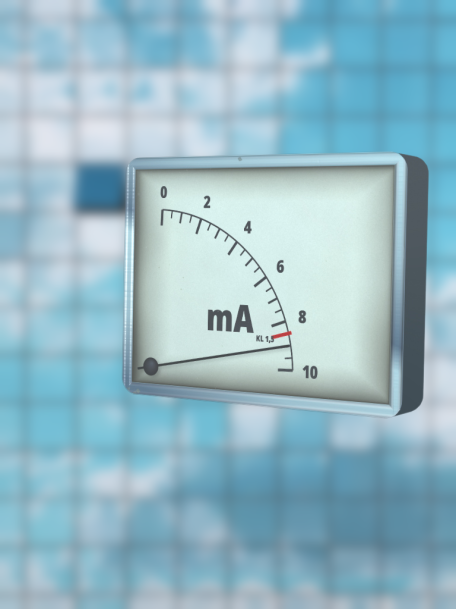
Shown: 9,mA
